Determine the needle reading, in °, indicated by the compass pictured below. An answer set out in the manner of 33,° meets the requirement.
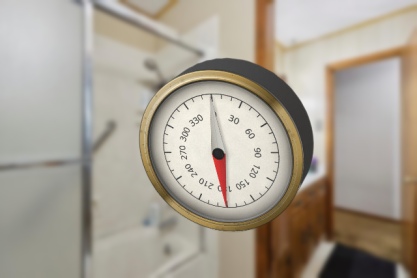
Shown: 180,°
